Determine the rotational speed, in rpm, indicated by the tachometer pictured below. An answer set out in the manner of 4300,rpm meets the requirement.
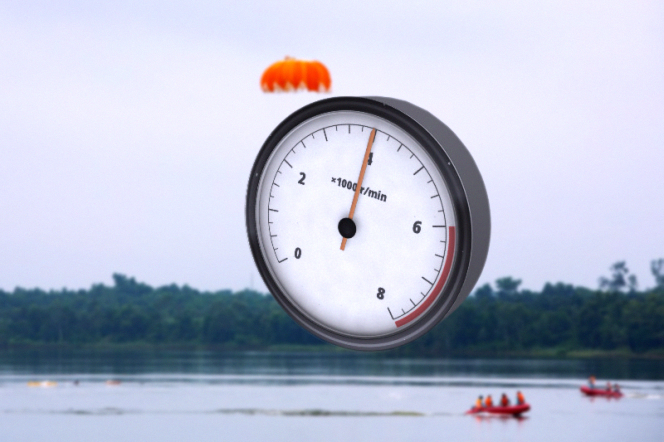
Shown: 4000,rpm
